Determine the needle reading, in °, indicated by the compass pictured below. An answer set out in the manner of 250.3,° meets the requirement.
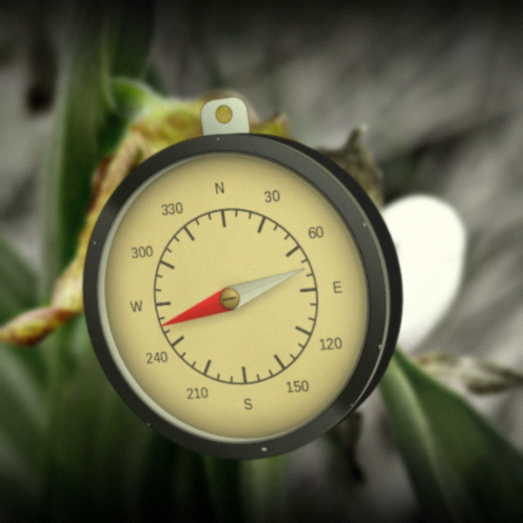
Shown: 255,°
